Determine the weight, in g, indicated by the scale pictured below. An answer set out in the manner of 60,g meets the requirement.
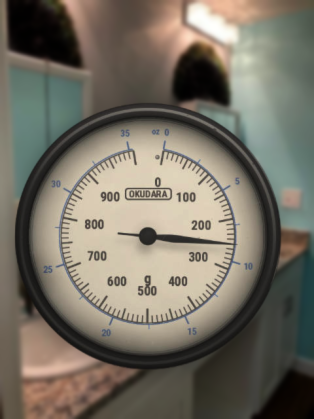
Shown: 250,g
